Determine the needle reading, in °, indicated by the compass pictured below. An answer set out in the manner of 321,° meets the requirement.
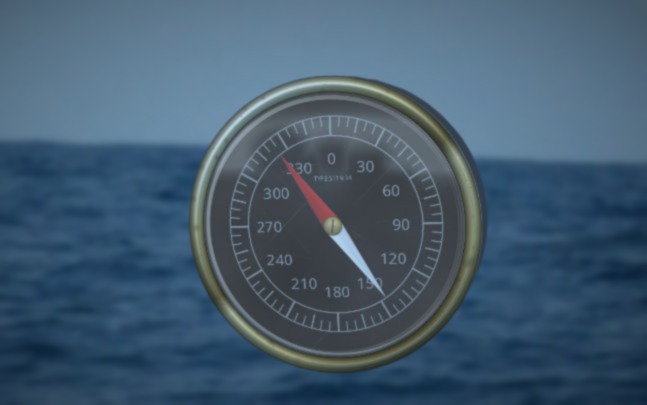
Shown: 325,°
